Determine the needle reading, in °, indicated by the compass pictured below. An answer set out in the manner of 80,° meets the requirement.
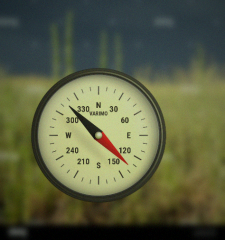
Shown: 135,°
